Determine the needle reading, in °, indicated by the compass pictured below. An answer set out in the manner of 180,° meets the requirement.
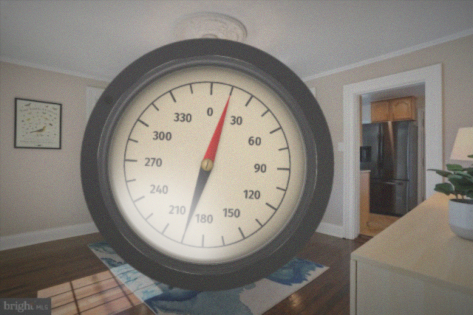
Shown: 15,°
